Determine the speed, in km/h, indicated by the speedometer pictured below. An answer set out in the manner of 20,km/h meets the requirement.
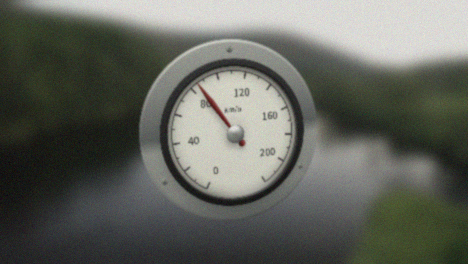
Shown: 85,km/h
